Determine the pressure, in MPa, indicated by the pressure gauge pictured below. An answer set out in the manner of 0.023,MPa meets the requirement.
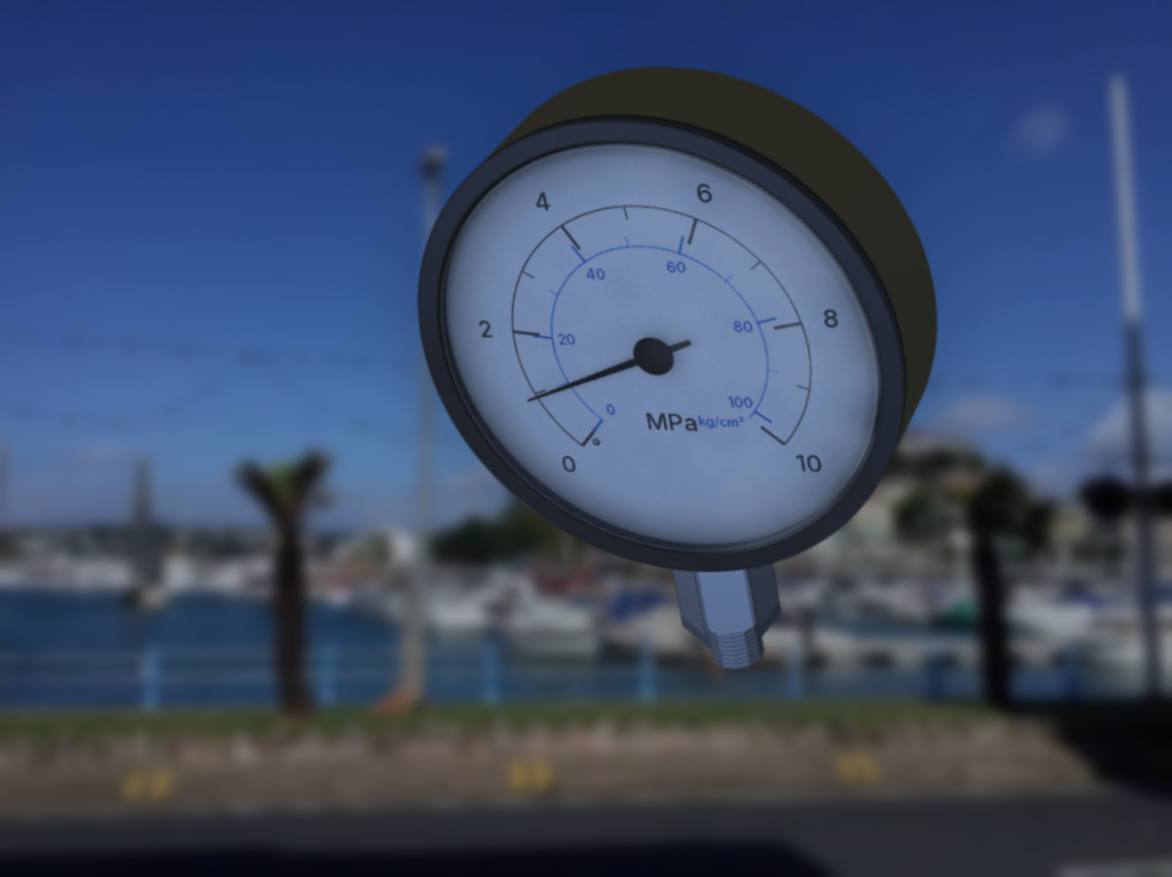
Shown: 1,MPa
